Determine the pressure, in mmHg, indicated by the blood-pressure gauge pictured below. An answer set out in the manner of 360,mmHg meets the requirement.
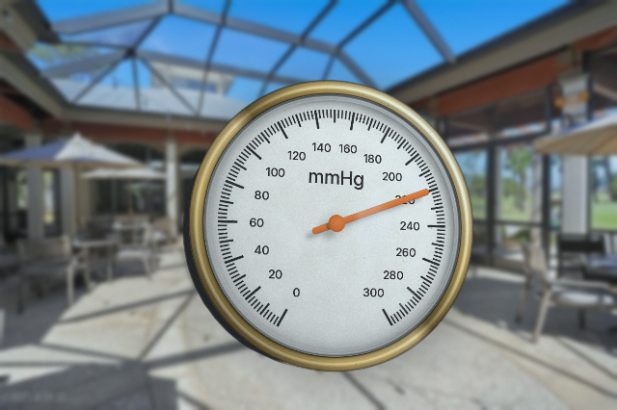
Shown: 220,mmHg
